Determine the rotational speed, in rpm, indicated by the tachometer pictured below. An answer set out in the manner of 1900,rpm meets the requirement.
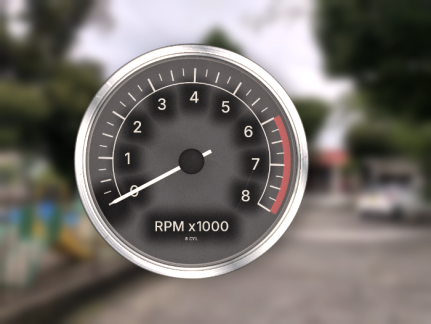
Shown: 0,rpm
